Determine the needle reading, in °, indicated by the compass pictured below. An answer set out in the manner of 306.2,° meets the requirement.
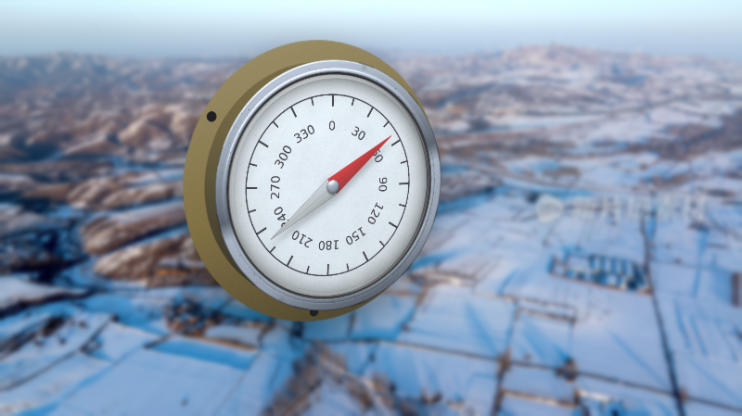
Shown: 52.5,°
